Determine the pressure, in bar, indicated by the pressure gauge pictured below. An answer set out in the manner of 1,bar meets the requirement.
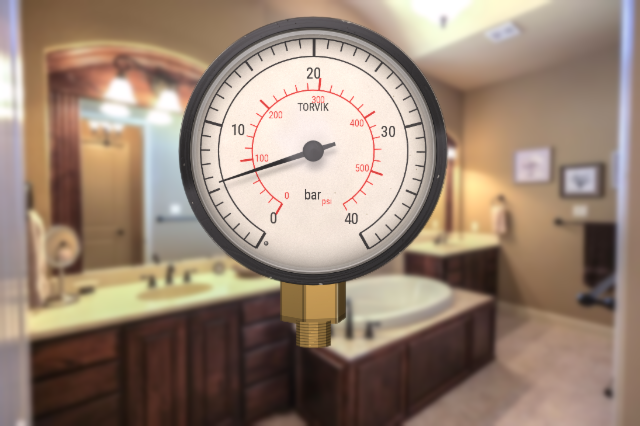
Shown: 5.5,bar
